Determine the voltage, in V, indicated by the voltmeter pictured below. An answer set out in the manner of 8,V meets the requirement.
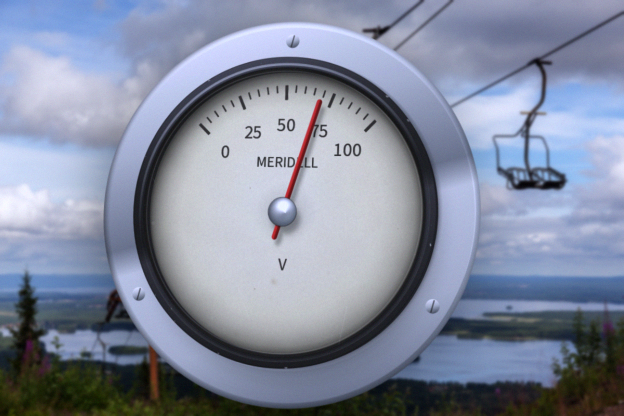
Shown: 70,V
